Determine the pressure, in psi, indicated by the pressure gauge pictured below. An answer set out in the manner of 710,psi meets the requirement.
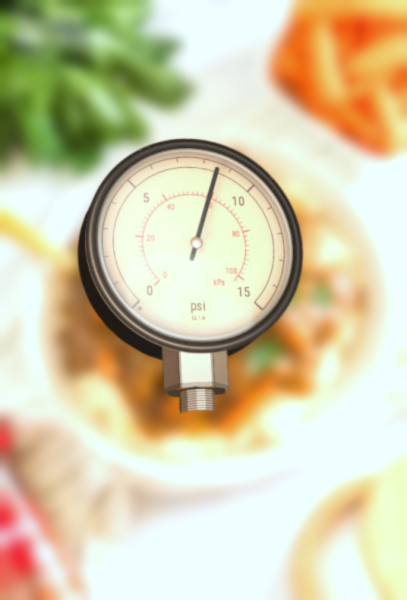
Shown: 8.5,psi
